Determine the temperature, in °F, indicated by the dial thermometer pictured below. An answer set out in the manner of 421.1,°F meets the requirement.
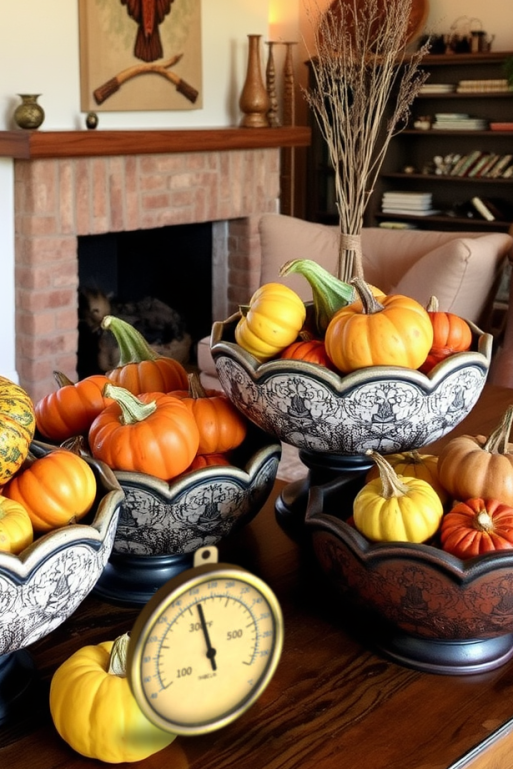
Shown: 320,°F
